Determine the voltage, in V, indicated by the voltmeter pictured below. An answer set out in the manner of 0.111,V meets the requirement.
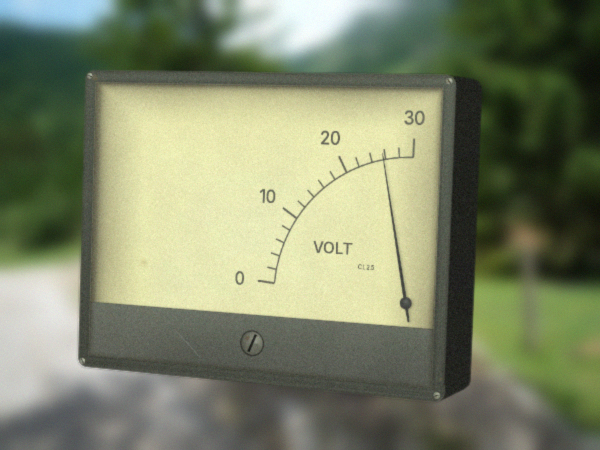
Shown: 26,V
